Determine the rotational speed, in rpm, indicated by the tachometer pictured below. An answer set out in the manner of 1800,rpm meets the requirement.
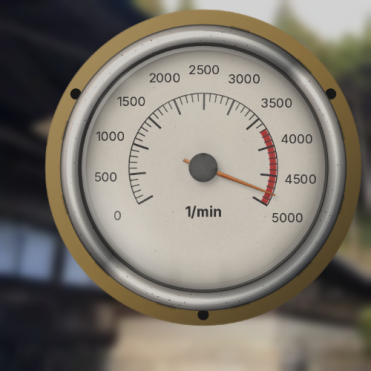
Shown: 4800,rpm
